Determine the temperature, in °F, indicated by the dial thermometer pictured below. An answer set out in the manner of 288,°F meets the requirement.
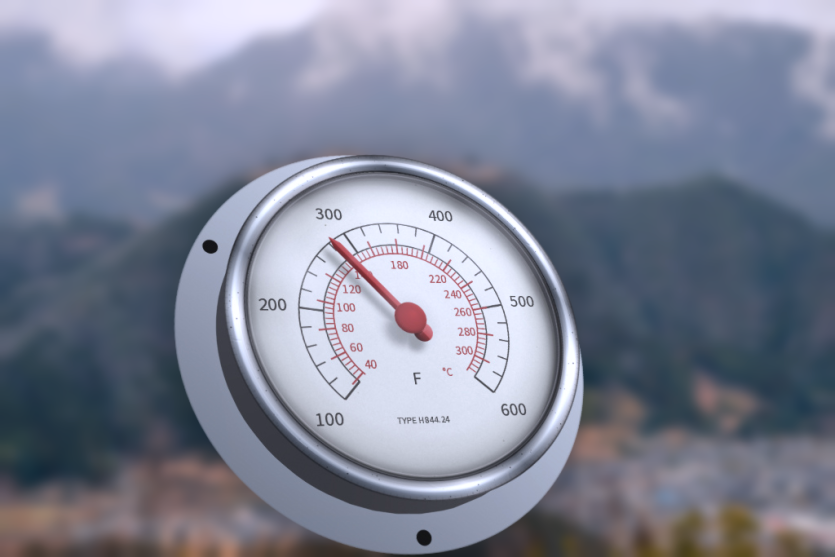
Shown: 280,°F
